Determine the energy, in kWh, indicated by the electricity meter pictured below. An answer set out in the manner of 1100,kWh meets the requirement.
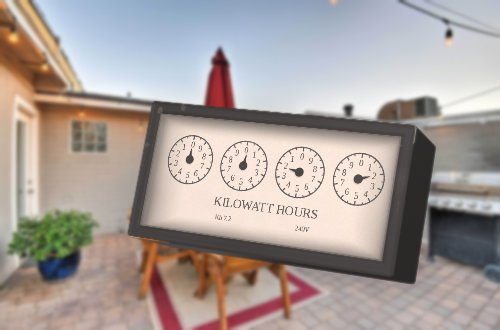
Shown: 22,kWh
